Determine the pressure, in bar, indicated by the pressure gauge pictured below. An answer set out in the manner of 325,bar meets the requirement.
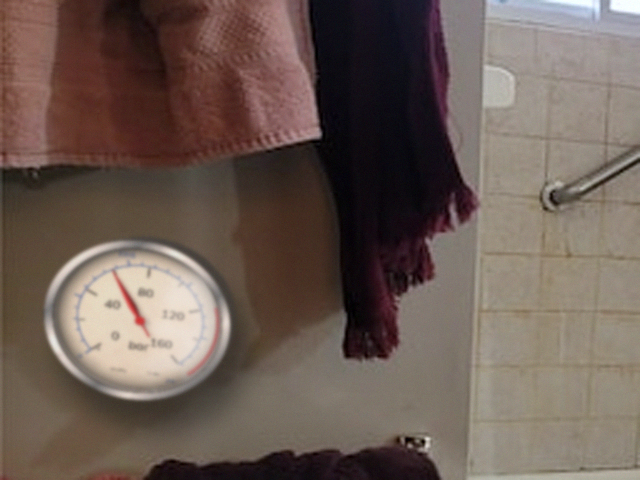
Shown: 60,bar
